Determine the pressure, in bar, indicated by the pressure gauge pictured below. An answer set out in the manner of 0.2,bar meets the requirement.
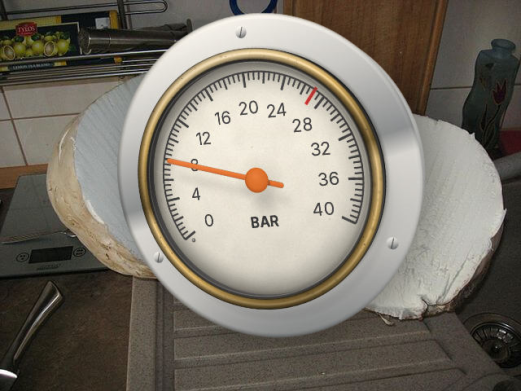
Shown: 8,bar
